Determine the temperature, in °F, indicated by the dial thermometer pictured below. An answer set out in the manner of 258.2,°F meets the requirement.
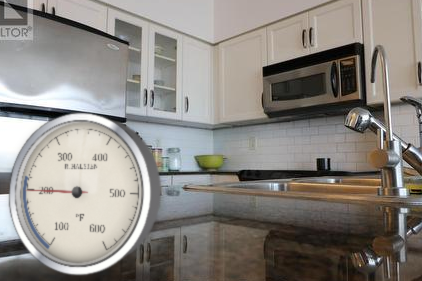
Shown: 200,°F
